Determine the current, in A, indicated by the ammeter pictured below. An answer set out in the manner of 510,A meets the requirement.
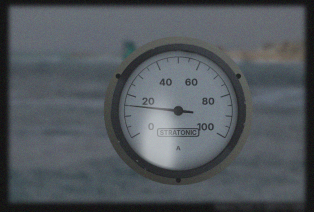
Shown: 15,A
